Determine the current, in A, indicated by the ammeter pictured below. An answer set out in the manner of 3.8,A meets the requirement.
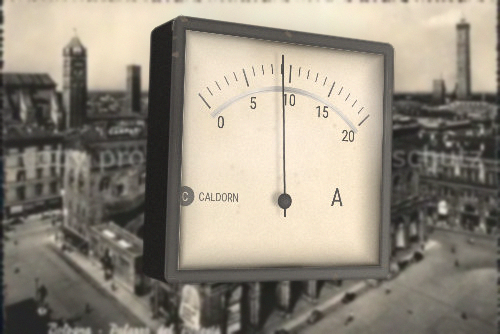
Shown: 9,A
